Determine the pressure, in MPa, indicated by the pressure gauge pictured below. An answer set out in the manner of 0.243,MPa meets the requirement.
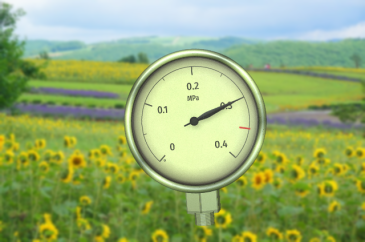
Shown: 0.3,MPa
